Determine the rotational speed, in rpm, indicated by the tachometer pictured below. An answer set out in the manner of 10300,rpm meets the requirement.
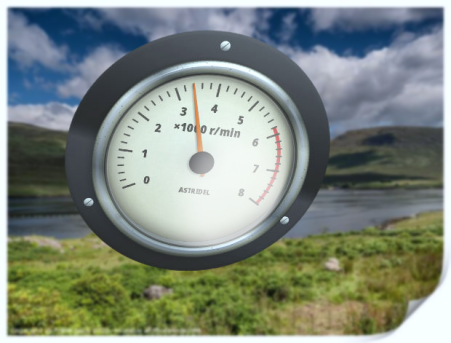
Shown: 3400,rpm
